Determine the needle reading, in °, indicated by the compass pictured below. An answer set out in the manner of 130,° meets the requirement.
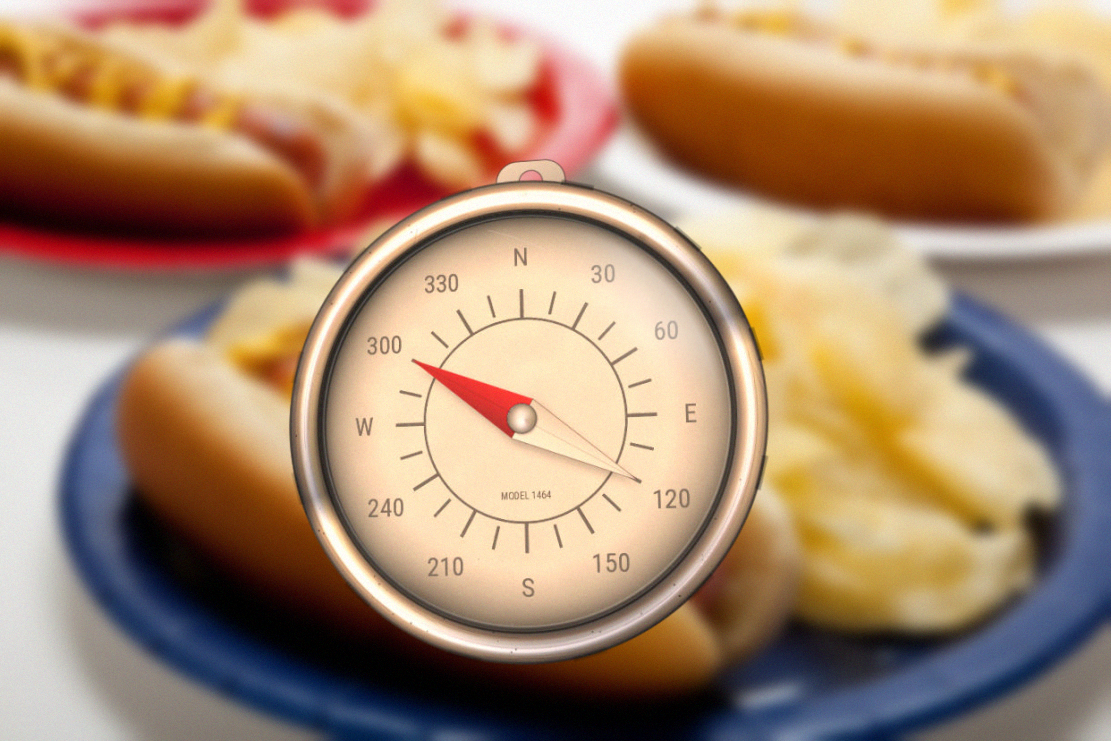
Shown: 300,°
